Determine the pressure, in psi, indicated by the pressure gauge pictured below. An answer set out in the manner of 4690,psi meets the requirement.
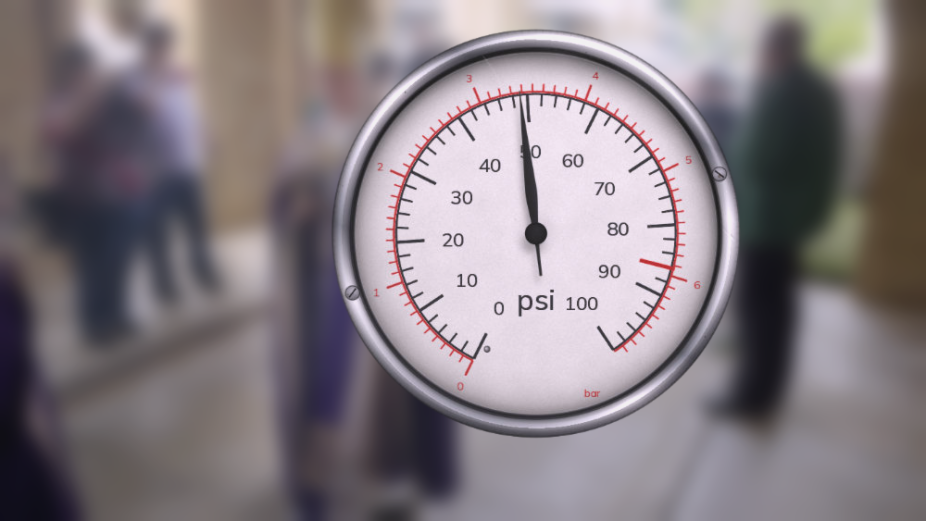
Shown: 49,psi
